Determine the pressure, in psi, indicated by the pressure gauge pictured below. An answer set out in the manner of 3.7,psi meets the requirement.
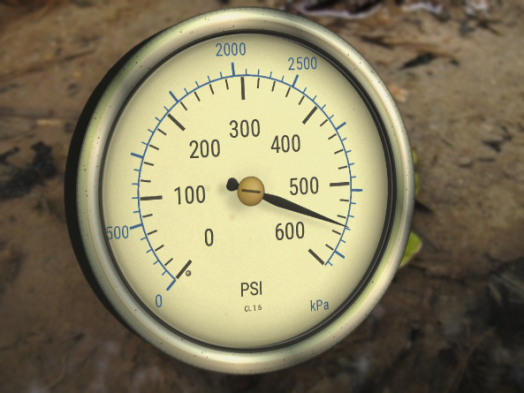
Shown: 550,psi
